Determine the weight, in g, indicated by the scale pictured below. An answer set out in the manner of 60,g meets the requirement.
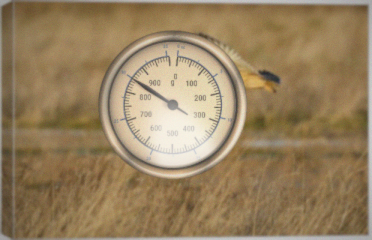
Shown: 850,g
